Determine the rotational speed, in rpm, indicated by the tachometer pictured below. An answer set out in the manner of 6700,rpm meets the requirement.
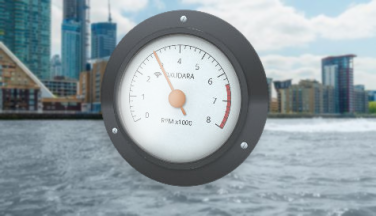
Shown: 3000,rpm
